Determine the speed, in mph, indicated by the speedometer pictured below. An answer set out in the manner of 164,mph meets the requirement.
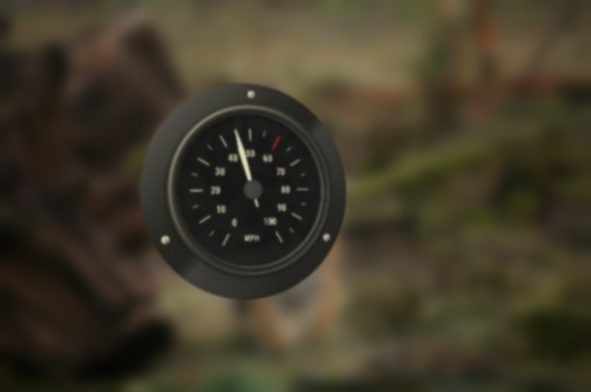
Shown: 45,mph
